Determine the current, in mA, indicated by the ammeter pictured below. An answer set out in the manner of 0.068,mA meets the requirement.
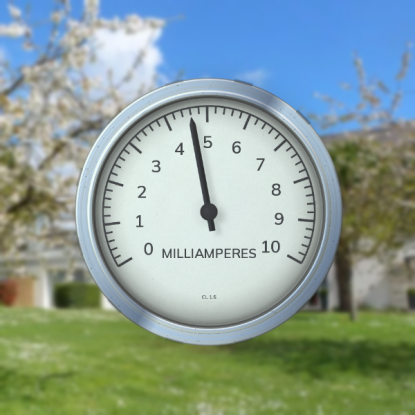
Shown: 4.6,mA
